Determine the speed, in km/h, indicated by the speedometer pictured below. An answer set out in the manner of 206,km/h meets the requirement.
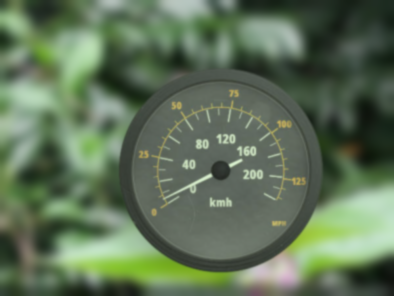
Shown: 5,km/h
